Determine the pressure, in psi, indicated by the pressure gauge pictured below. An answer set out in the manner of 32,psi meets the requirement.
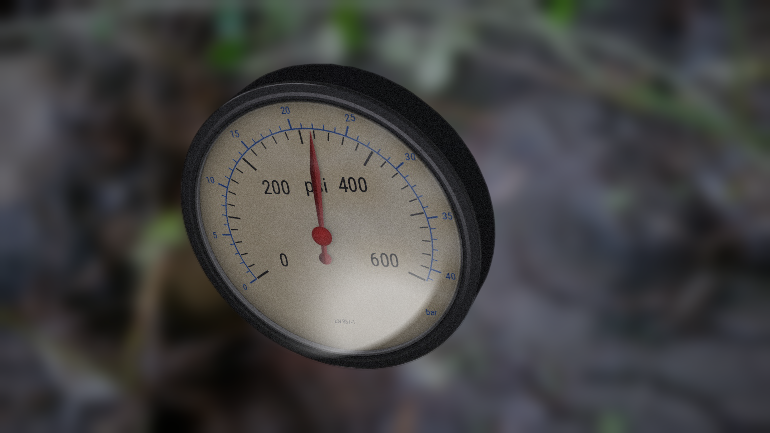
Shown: 320,psi
